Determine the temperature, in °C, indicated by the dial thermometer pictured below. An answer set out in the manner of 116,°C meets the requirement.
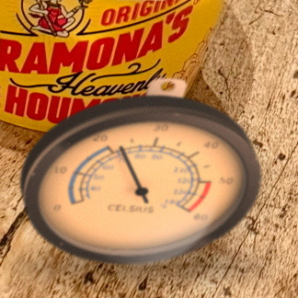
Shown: 22.5,°C
